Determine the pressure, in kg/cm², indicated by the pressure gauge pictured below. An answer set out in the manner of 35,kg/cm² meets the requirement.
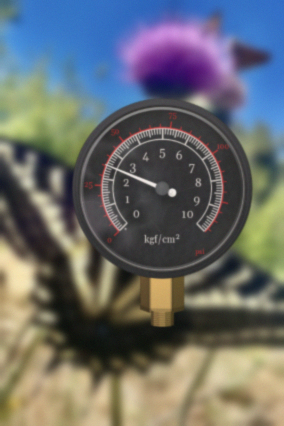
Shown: 2.5,kg/cm²
